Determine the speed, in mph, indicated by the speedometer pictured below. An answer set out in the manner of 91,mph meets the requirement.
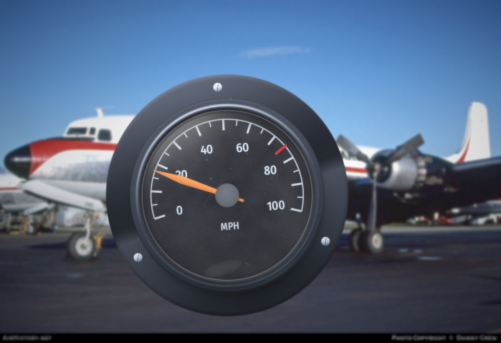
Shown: 17.5,mph
